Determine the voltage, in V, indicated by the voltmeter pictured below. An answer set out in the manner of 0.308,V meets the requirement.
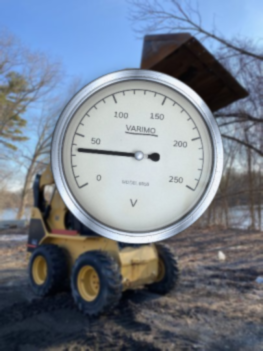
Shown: 35,V
